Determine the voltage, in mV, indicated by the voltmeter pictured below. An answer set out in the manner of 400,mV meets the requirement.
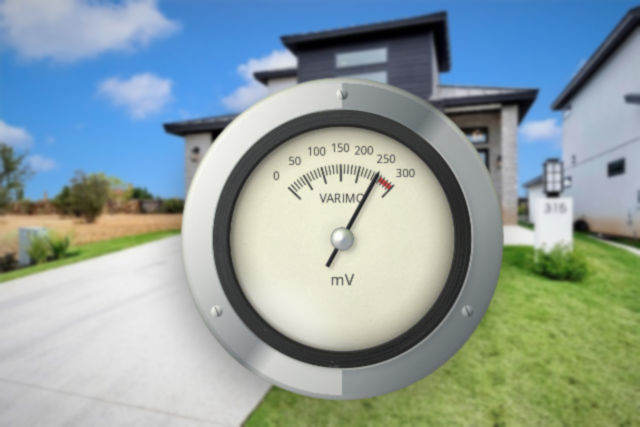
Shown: 250,mV
